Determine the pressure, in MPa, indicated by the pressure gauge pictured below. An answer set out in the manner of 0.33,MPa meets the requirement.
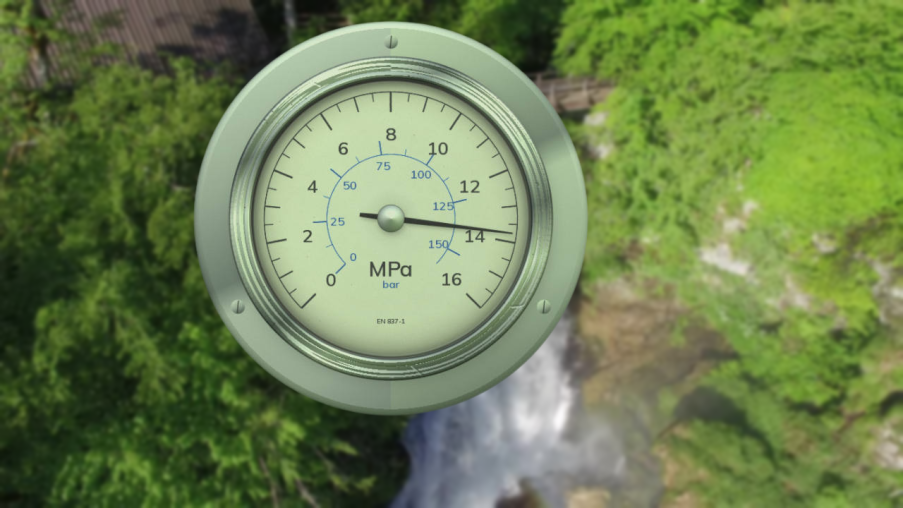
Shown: 13.75,MPa
